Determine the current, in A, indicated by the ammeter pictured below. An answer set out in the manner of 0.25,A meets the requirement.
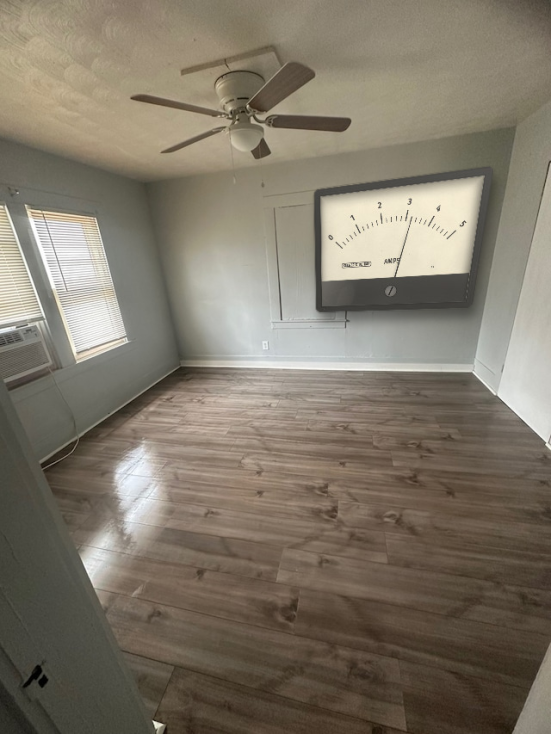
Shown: 3.2,A
